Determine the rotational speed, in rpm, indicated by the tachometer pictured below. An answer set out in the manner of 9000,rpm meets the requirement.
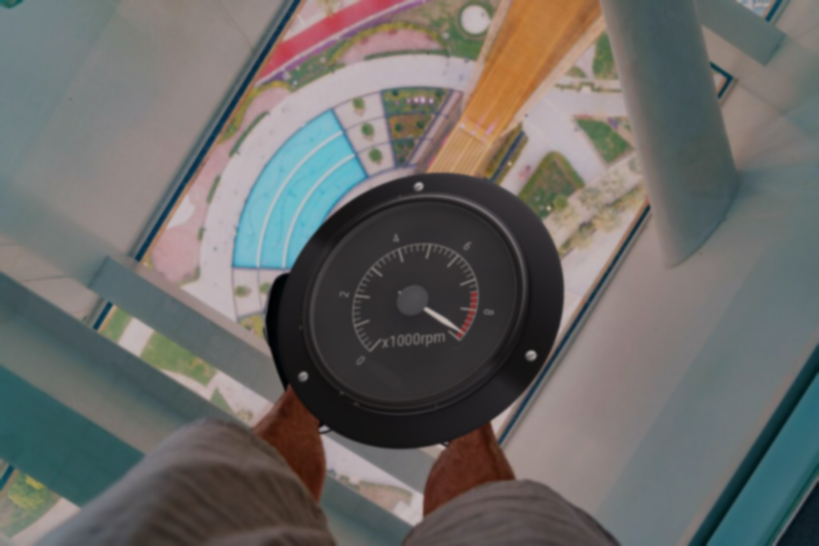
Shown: 8800,rpm
